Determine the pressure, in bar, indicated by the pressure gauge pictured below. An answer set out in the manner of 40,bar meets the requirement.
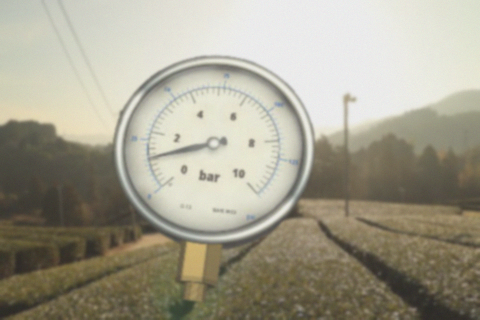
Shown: 1,bar
